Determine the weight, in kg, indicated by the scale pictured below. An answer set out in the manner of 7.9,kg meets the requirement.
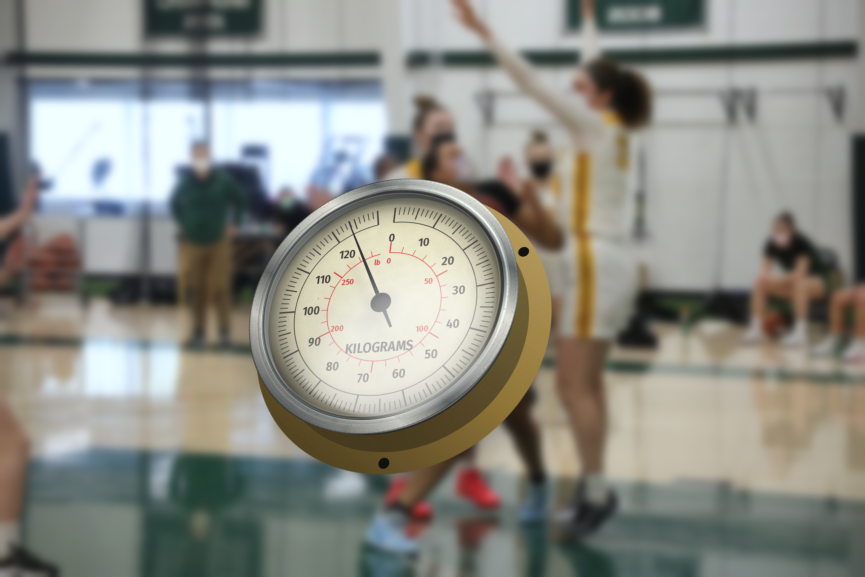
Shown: 124,kg
